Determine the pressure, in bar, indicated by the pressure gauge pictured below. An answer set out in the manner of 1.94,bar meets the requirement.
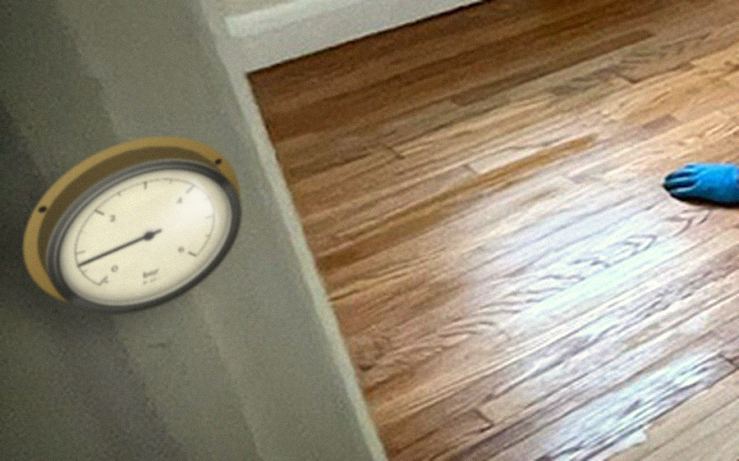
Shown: 0.75,bar
